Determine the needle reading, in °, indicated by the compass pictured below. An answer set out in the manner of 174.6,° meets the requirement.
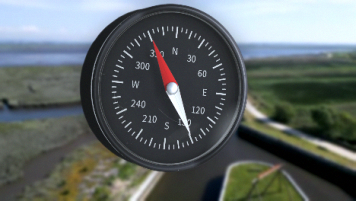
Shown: 330,°
